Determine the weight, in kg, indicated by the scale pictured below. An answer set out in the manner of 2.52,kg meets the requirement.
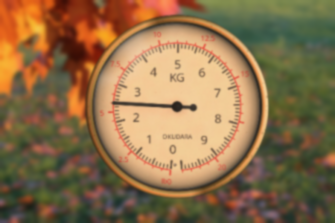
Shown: 2.5,kg
